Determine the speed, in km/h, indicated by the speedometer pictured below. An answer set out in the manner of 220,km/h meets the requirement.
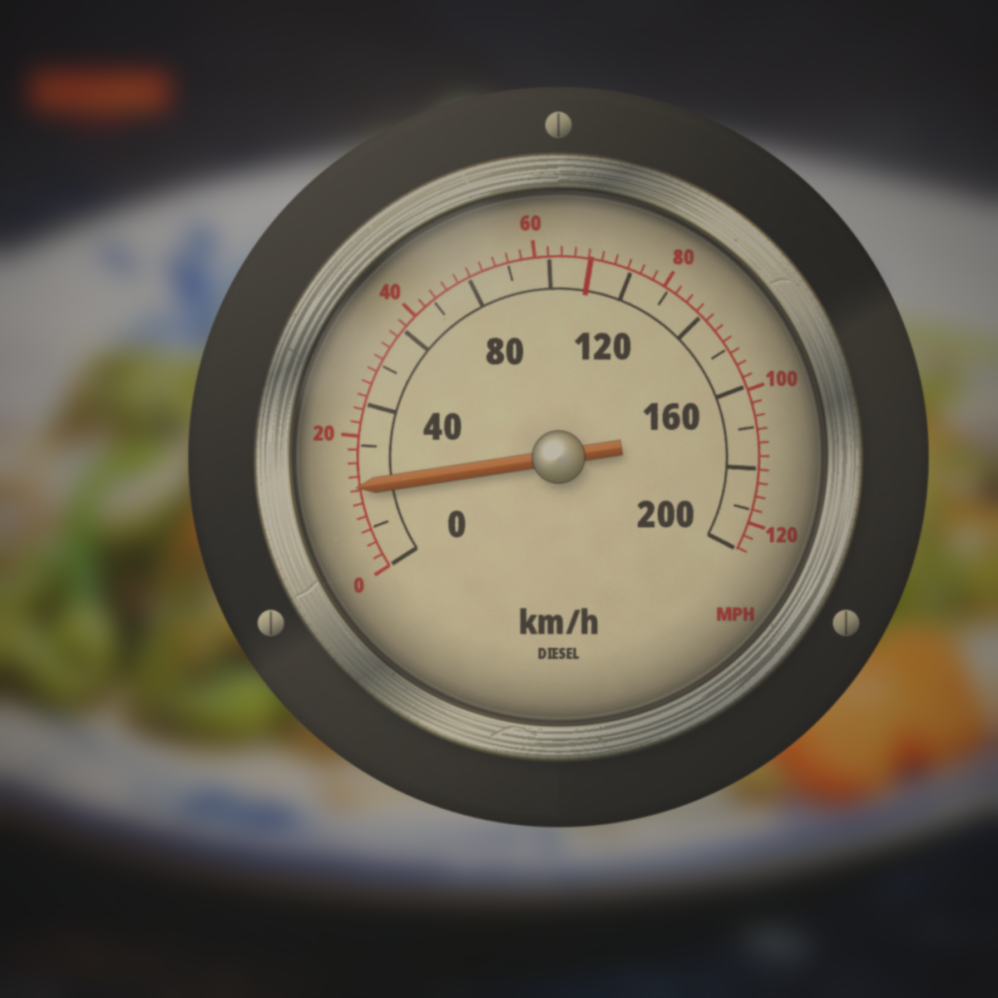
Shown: 20,km/h
